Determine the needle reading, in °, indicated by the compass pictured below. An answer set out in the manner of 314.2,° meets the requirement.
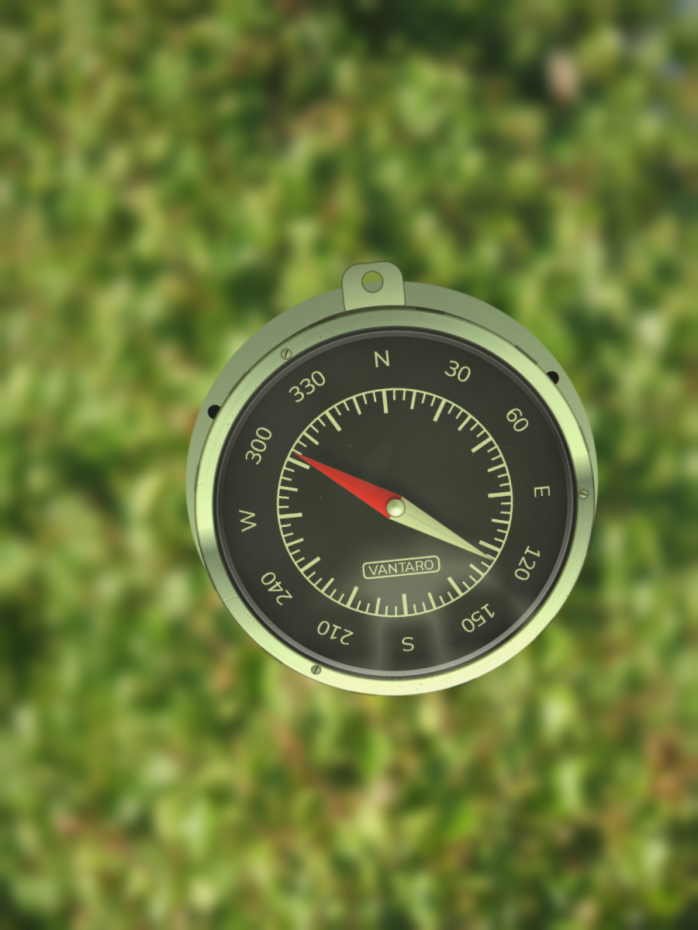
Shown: 305,°
